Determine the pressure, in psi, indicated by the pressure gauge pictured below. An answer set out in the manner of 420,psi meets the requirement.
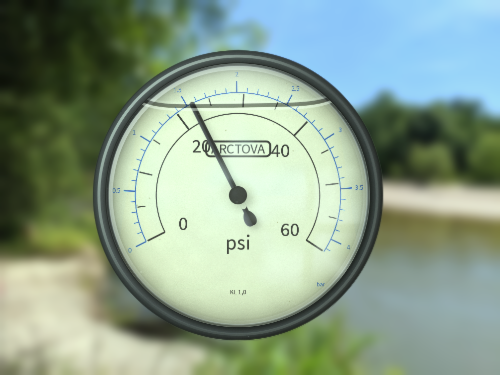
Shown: 22.5,psi
